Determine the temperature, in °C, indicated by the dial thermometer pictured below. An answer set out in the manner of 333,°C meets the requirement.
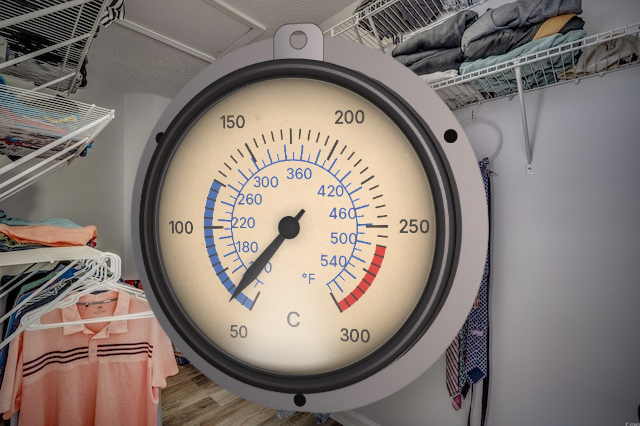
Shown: 60,°C
